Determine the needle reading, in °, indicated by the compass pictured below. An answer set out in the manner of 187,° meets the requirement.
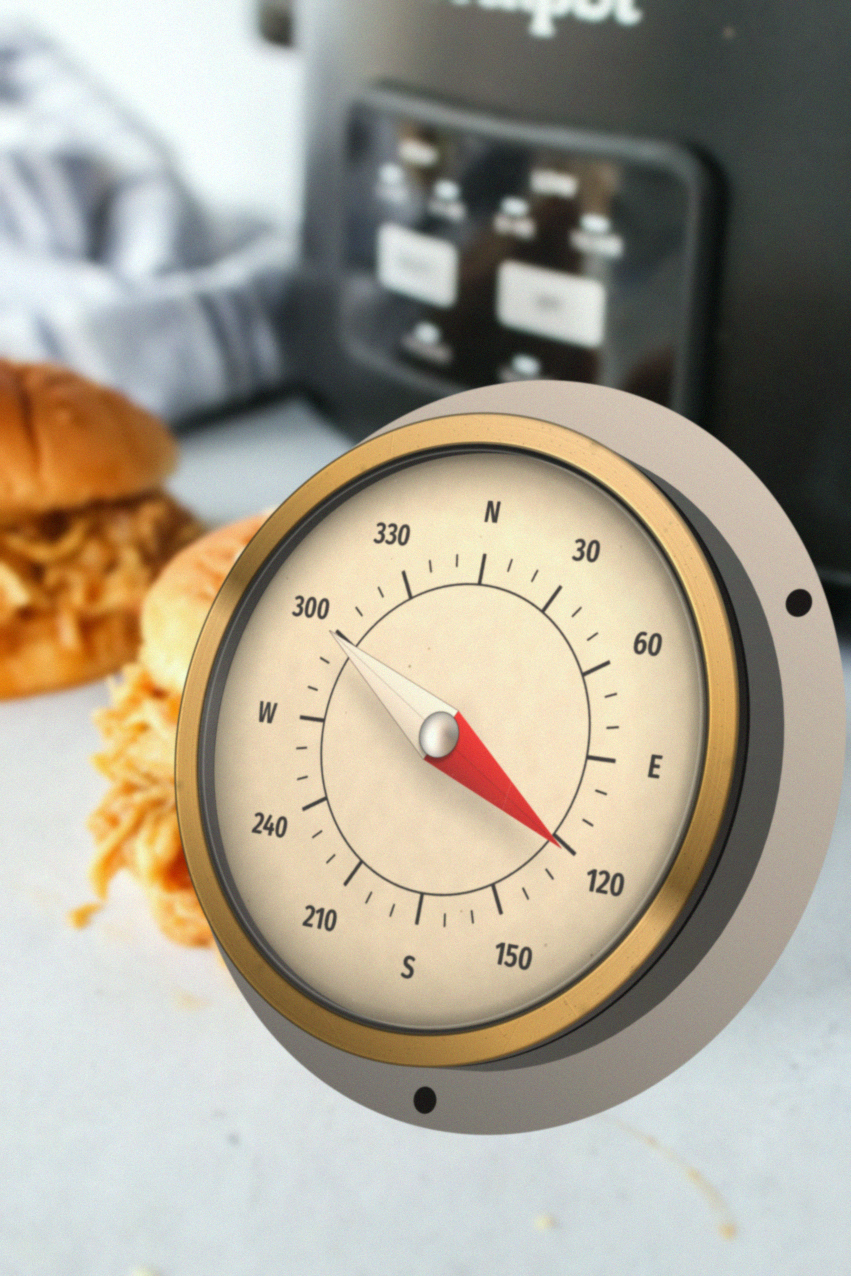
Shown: 120,°
